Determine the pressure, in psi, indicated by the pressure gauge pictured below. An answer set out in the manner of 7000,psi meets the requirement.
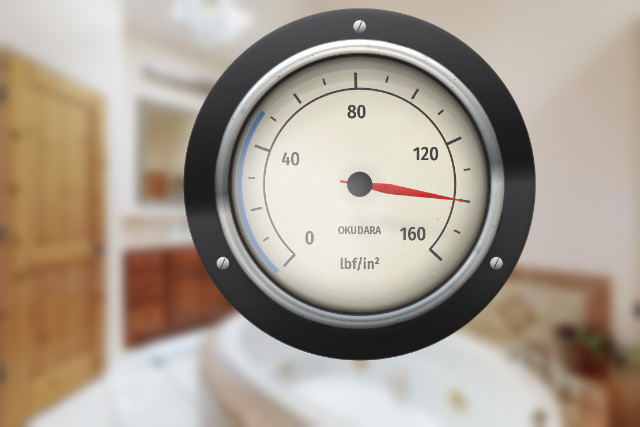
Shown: 140,psi
